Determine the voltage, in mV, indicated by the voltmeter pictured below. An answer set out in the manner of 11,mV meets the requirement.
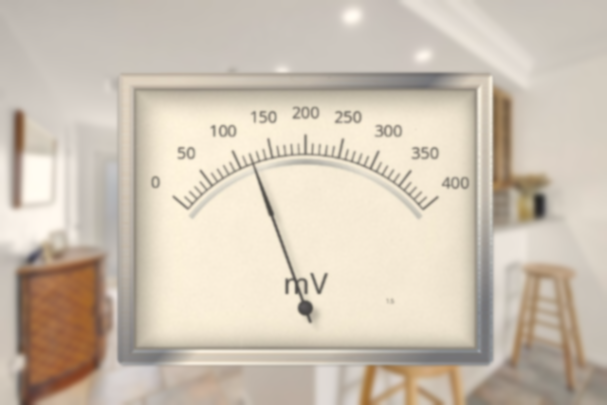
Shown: 120,mV
